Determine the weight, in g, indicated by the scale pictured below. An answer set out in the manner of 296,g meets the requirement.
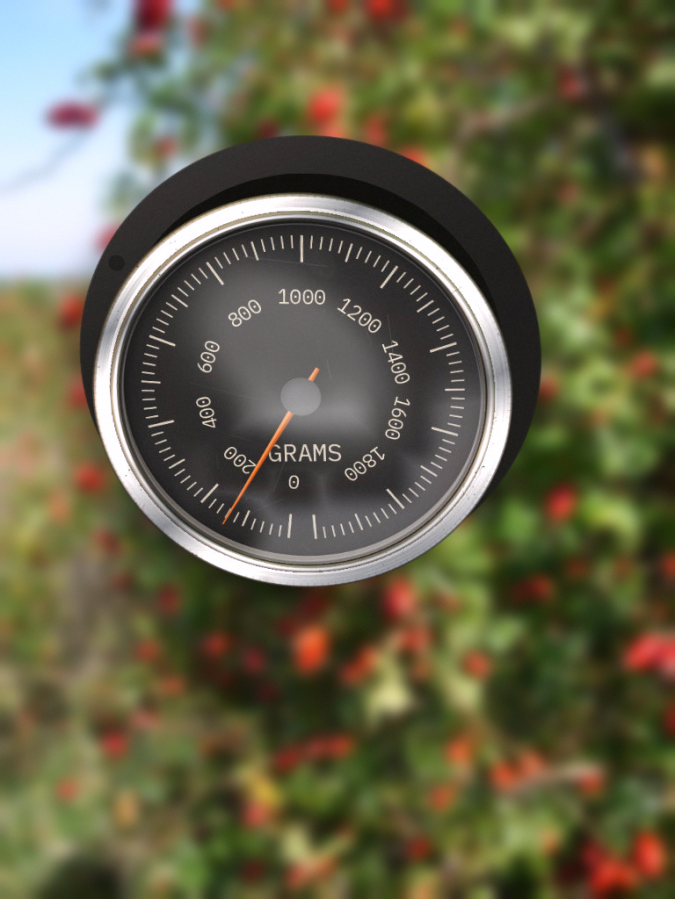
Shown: 140,g
